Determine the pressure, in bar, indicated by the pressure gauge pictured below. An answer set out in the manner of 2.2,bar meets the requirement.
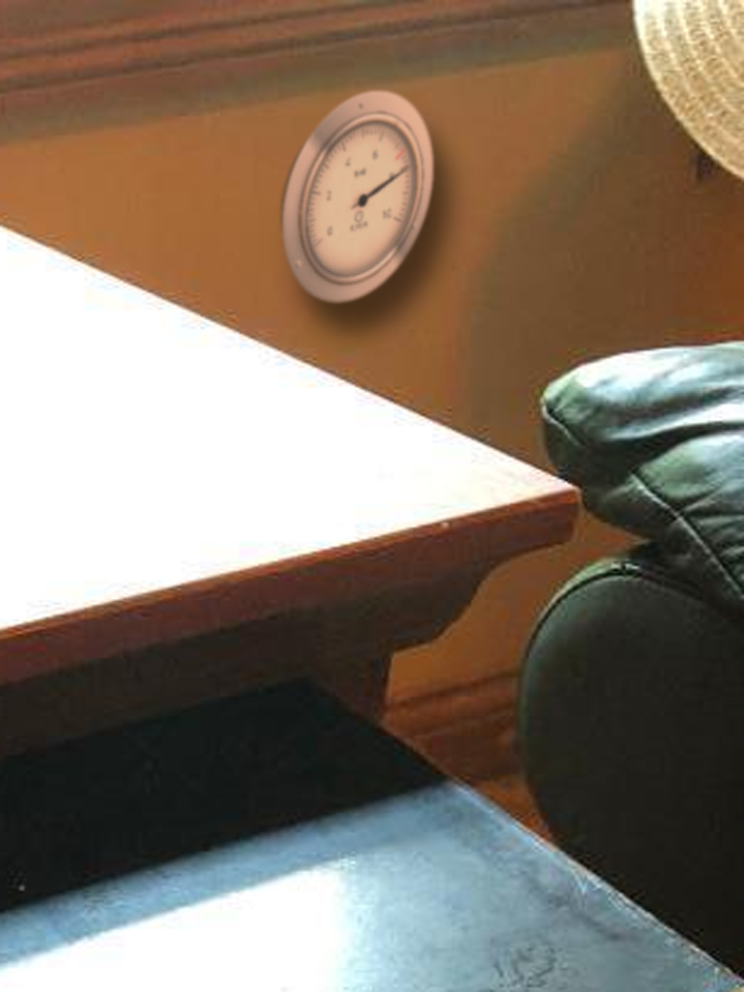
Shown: 8,bar
